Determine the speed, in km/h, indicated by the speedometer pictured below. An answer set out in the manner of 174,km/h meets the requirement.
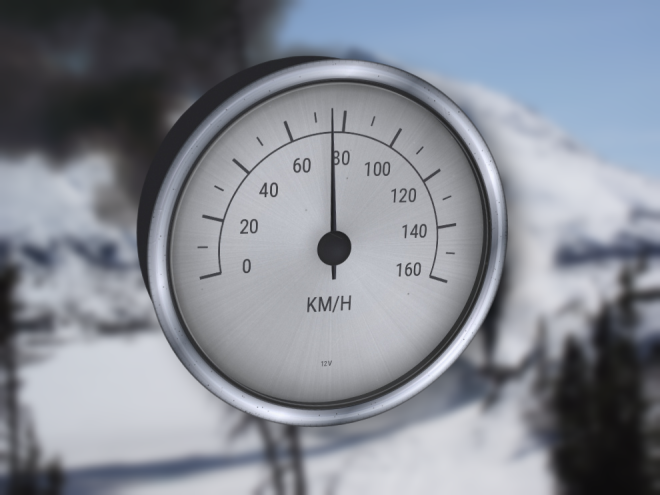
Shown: 75,km/h
